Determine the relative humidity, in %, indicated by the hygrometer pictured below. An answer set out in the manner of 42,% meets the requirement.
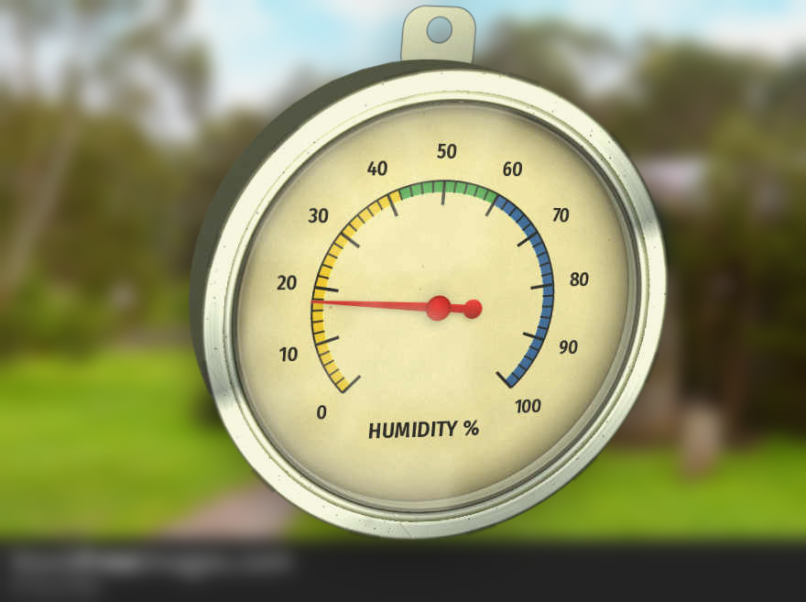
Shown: 18,%
